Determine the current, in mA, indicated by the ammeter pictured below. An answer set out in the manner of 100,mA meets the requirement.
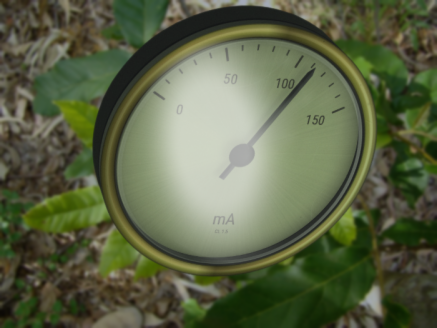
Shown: 110,mA
